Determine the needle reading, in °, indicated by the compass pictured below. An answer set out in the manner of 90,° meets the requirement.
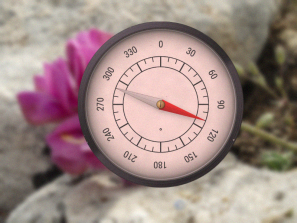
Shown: 110,°
